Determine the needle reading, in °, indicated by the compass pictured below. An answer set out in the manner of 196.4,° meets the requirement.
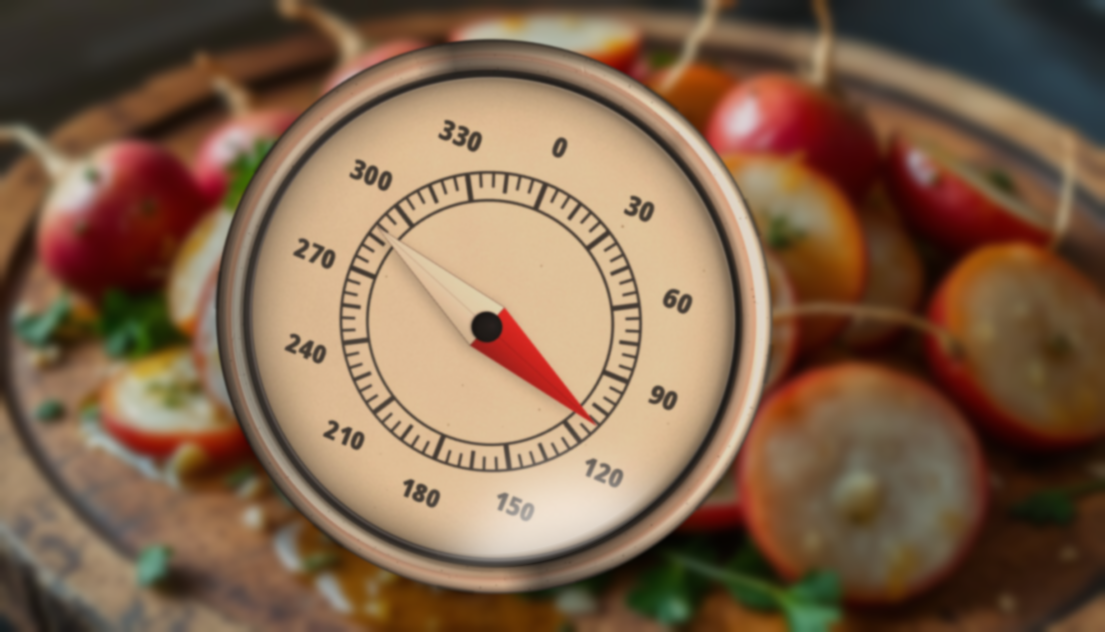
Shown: 110,°
